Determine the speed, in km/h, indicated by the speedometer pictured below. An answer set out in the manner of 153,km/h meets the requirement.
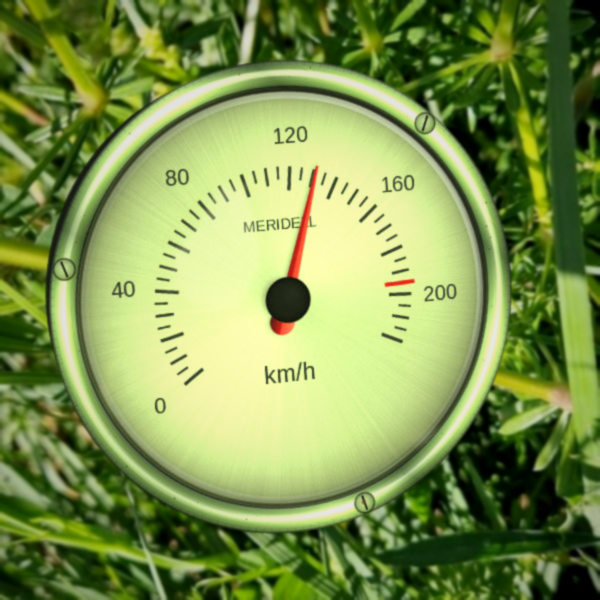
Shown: 130,km/h
